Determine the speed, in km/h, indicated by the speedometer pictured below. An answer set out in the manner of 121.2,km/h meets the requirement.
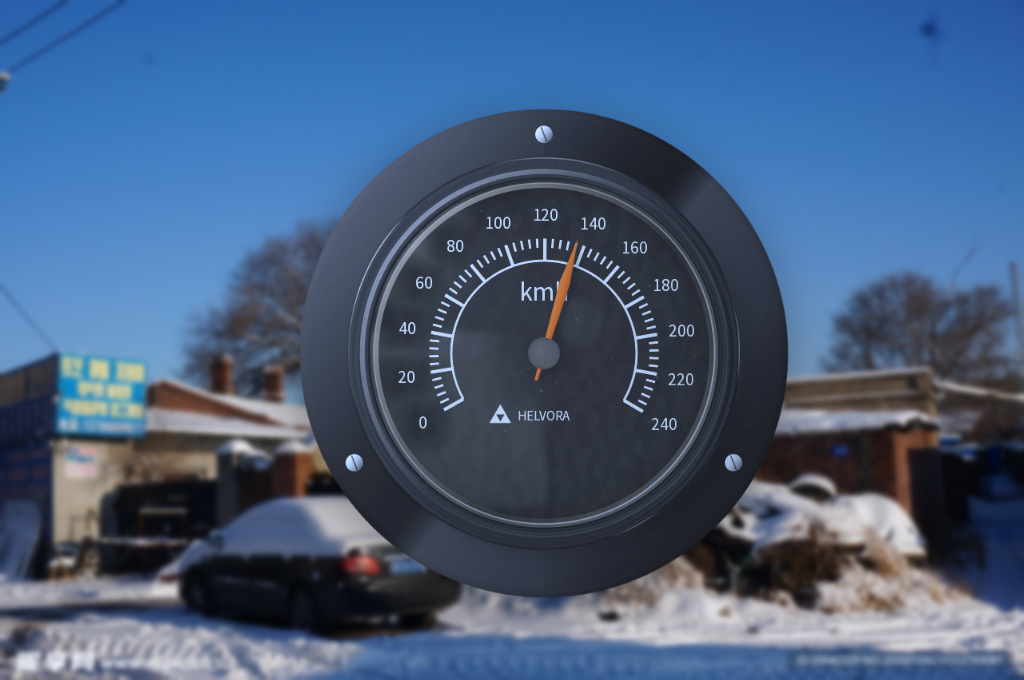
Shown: 136,km/h
